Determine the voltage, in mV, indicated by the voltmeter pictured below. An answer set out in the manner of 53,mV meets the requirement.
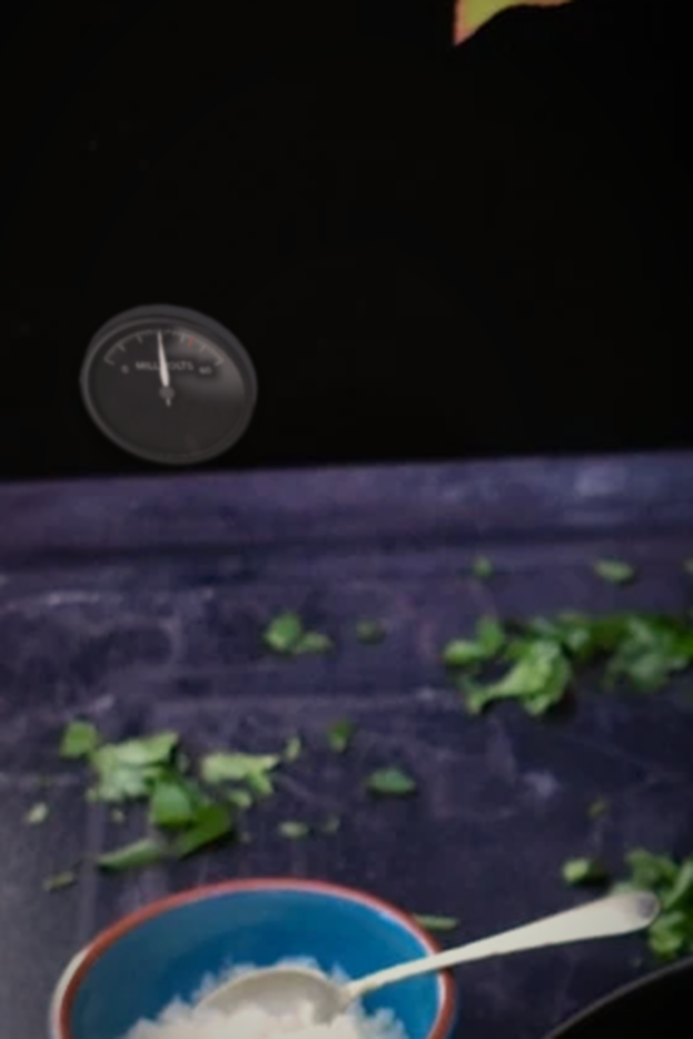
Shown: 30,mV
